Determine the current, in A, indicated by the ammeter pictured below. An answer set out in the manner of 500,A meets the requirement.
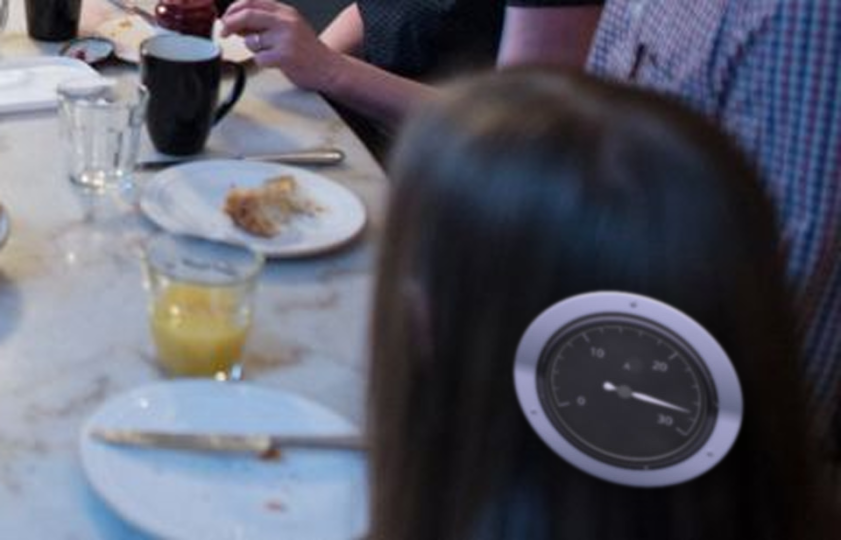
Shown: 27,A
